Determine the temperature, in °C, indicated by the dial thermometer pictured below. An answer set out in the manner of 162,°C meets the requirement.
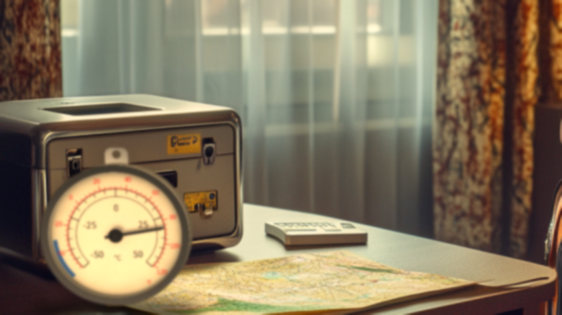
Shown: 30,°C
